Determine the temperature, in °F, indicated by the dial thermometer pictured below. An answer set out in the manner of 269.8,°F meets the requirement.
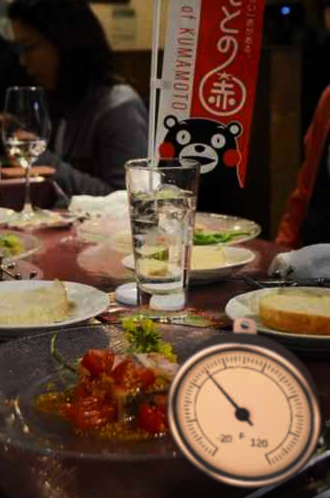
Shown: 30,°F
